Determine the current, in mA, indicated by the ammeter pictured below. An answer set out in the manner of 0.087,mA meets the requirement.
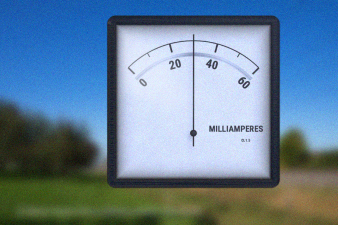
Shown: 30,mA
